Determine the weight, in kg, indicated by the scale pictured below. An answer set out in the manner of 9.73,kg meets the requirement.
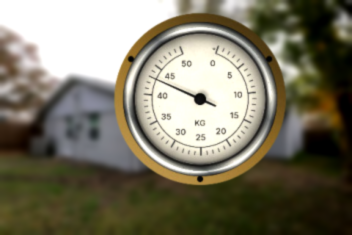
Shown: 43,kg
